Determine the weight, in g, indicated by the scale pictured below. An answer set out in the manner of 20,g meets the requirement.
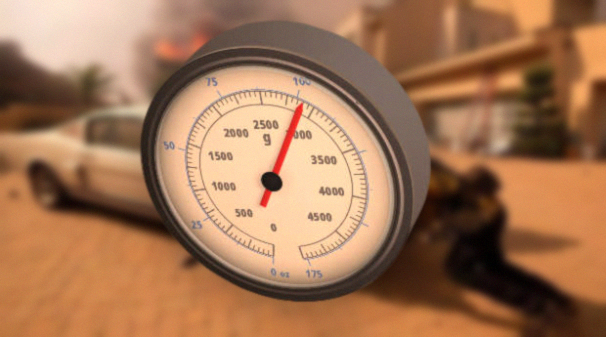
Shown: 2900,g
